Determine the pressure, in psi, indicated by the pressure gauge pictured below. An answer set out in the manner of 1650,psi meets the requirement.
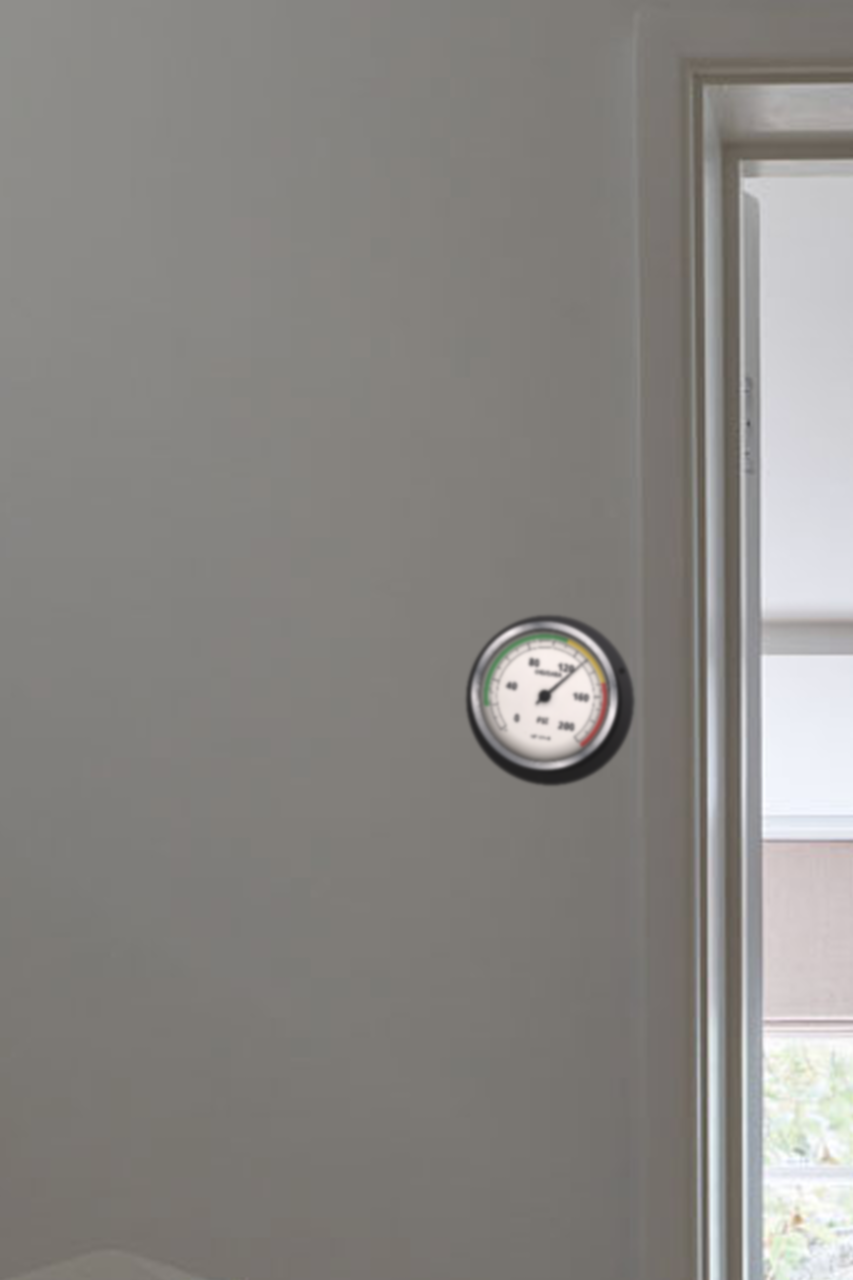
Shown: 130,psi
